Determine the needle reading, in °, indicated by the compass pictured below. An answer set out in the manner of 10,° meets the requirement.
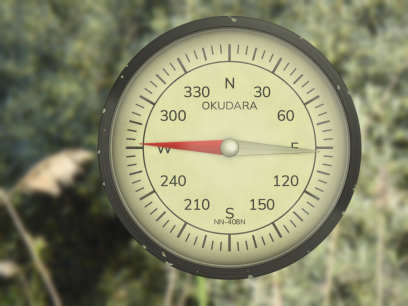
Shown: 272.5,°
